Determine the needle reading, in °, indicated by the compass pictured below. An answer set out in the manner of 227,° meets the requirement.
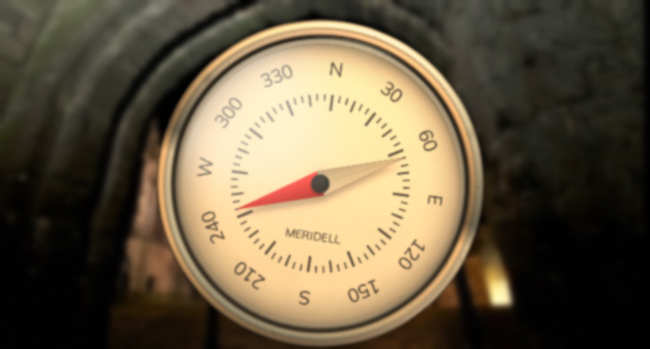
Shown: 245,°
